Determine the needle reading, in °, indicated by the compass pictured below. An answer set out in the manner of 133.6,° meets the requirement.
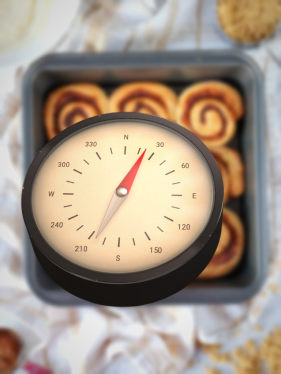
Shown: 22.5,°
